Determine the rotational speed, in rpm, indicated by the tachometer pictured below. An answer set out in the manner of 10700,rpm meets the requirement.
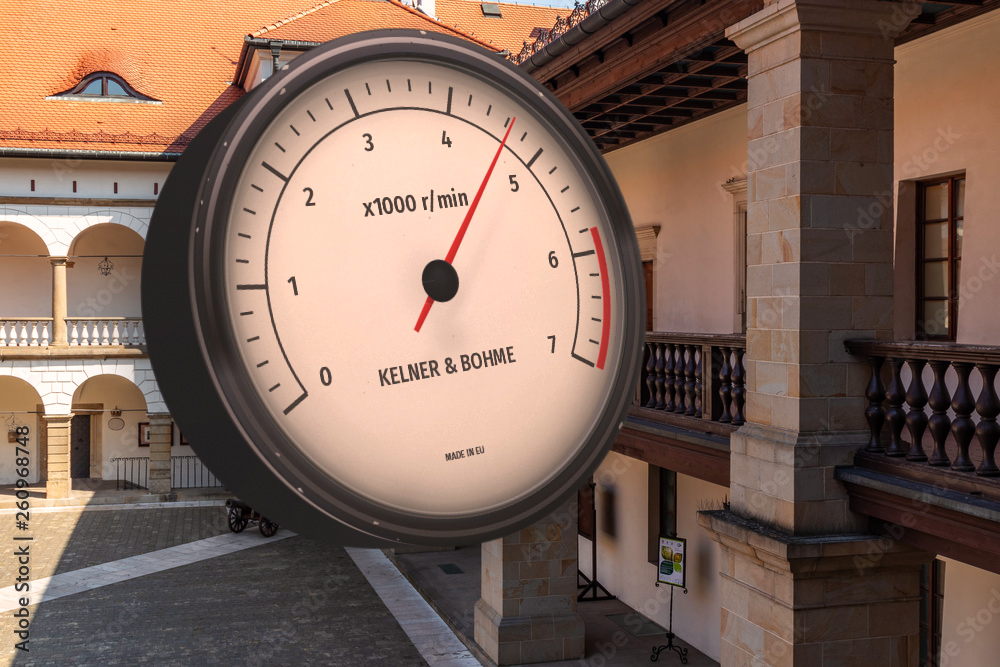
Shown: 4600,rpm
